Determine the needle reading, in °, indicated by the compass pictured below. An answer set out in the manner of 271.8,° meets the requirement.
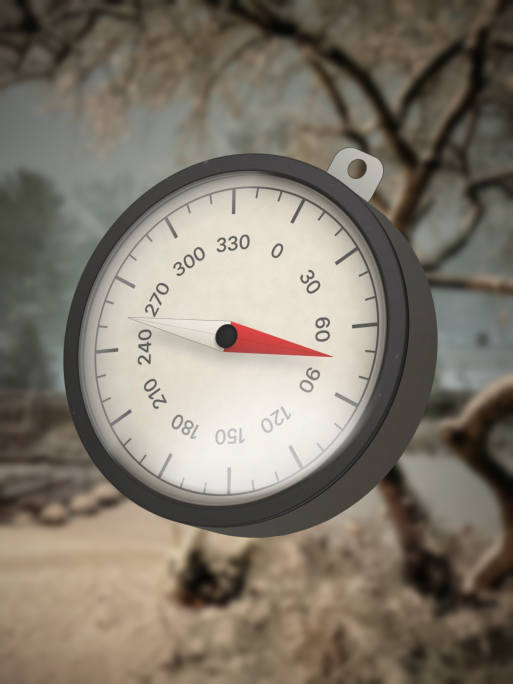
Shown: 75,°
